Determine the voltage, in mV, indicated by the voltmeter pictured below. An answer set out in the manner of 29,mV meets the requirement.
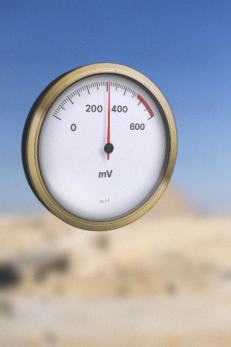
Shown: 300,mV
